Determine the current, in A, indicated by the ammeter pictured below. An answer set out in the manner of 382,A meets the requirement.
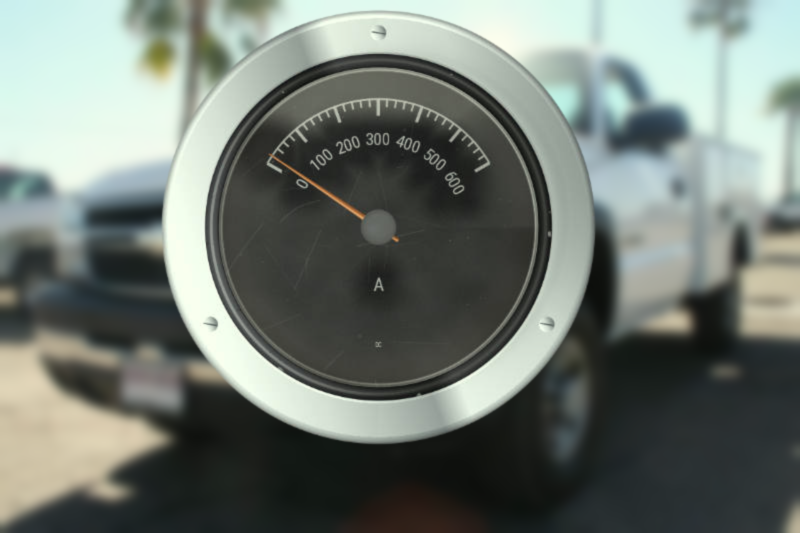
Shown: 20,A
